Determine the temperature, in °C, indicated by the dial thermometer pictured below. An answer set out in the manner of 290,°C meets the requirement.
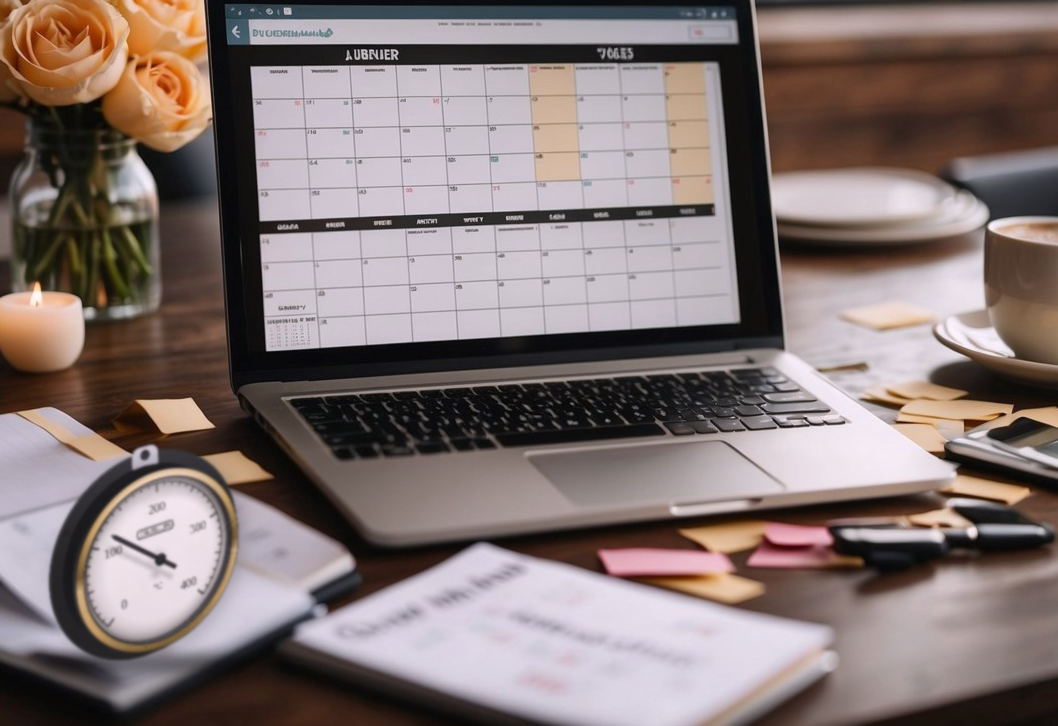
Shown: 120,°C
